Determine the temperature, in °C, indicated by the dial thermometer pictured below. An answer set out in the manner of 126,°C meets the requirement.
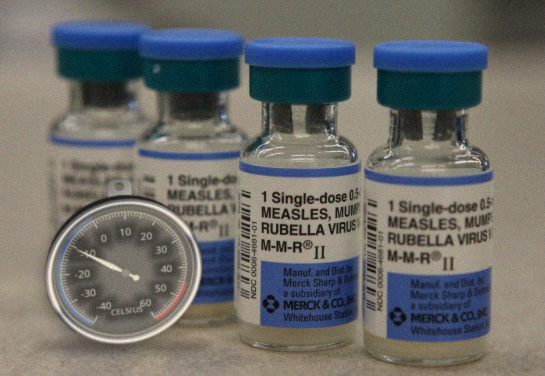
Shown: -10,°C
